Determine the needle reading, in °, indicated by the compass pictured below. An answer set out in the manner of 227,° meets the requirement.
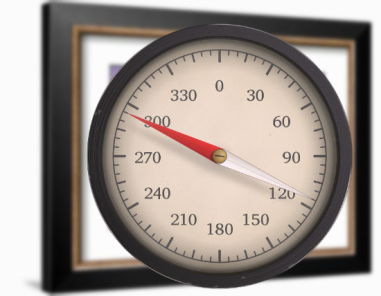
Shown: 295,°
